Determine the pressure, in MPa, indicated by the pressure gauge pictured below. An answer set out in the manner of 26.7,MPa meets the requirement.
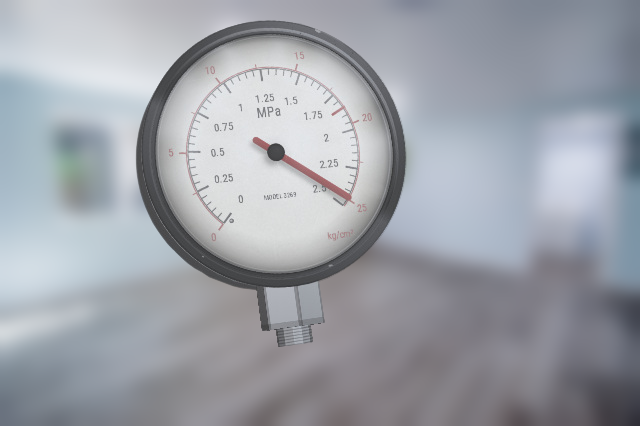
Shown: 2.45,MPa
